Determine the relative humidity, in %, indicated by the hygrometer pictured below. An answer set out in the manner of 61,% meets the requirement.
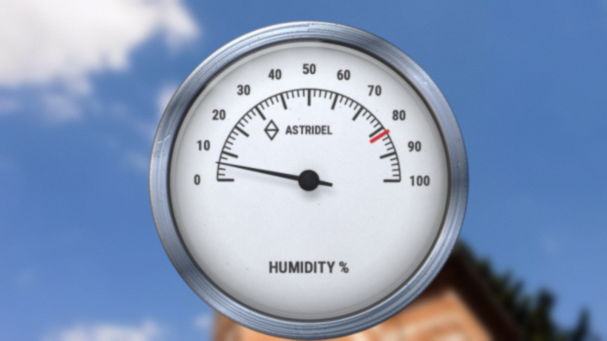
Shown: 6,%
